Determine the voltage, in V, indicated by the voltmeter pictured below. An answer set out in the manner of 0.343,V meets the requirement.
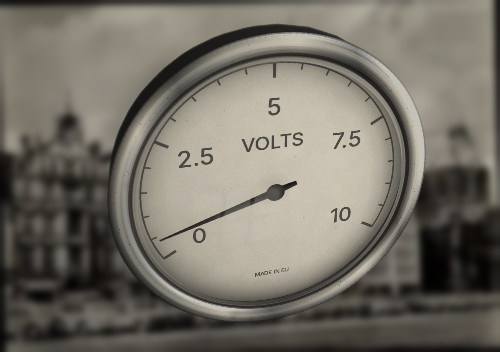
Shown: 0.5,V
